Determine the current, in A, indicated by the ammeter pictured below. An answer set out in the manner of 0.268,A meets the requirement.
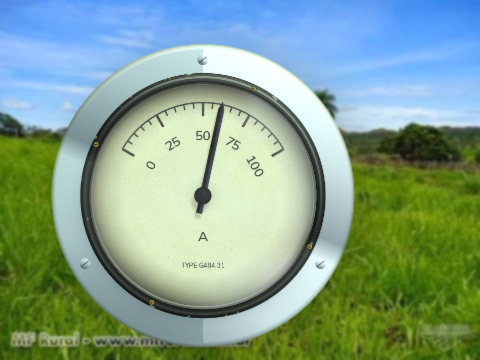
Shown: 60,A
